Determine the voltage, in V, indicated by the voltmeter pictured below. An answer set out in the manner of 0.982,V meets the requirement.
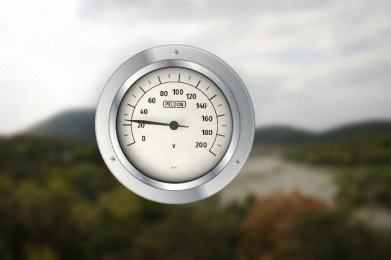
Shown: 25,V
